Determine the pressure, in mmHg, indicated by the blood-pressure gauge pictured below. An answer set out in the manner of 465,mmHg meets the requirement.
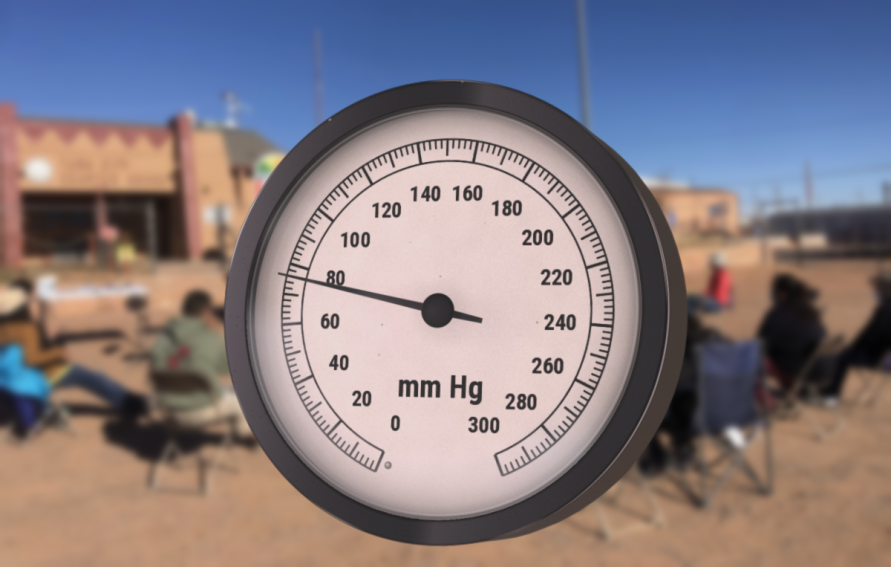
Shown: 76,mmHg
